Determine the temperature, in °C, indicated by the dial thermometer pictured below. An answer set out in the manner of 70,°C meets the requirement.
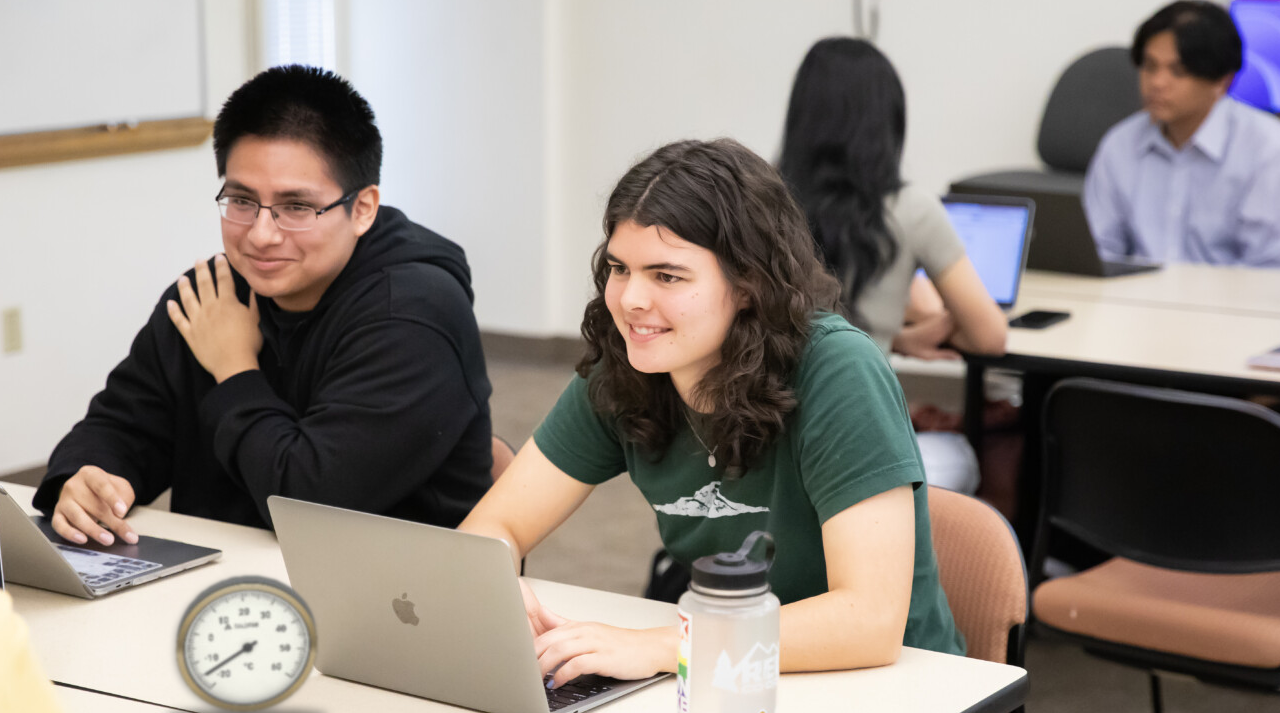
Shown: -15,°C
